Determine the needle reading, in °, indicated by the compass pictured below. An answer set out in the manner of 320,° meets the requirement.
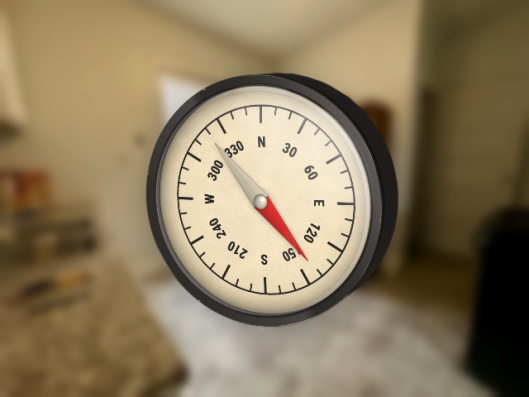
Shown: 140,°
